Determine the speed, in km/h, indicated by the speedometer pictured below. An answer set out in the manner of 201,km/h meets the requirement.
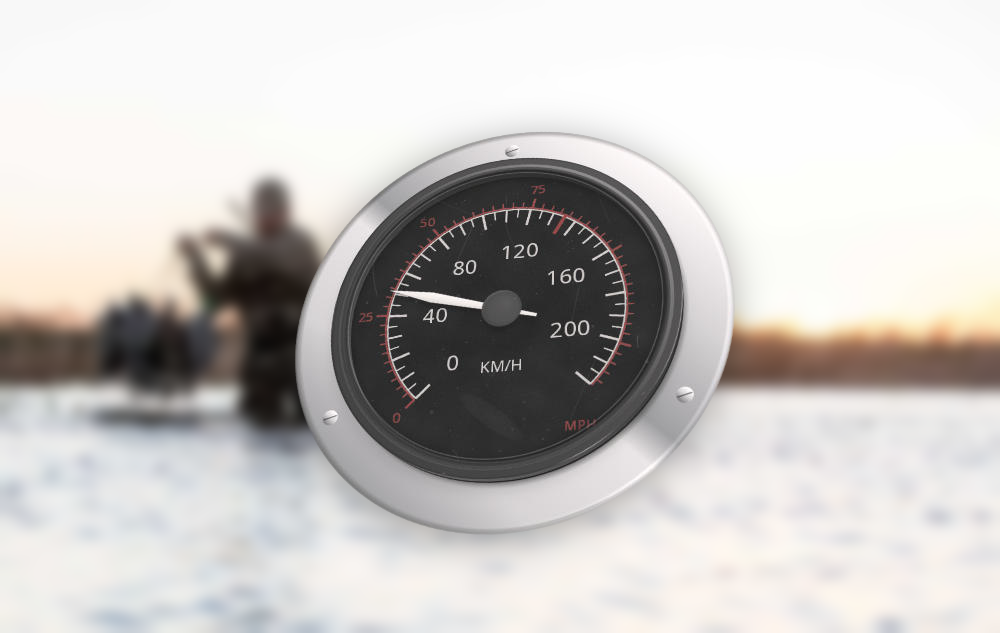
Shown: 50,km/h
